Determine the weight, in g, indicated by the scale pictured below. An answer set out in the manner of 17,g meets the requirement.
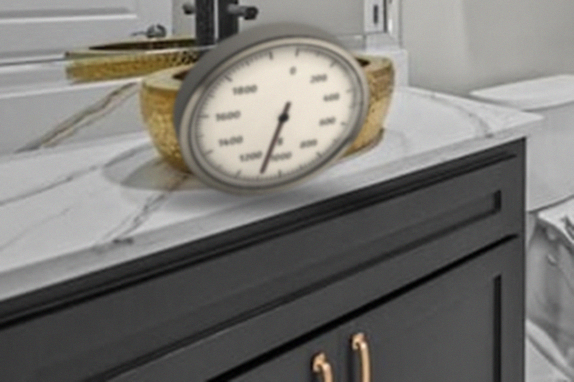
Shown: 1100,g
